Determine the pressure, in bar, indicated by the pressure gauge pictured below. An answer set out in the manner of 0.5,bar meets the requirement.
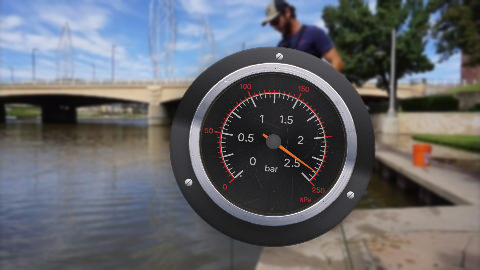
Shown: 2.4,bar
